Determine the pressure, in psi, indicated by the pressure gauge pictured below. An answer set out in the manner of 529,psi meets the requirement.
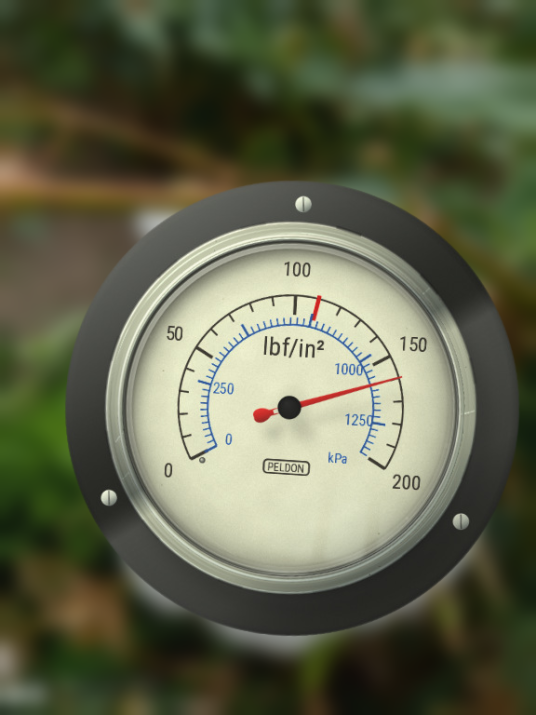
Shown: 160,psi
